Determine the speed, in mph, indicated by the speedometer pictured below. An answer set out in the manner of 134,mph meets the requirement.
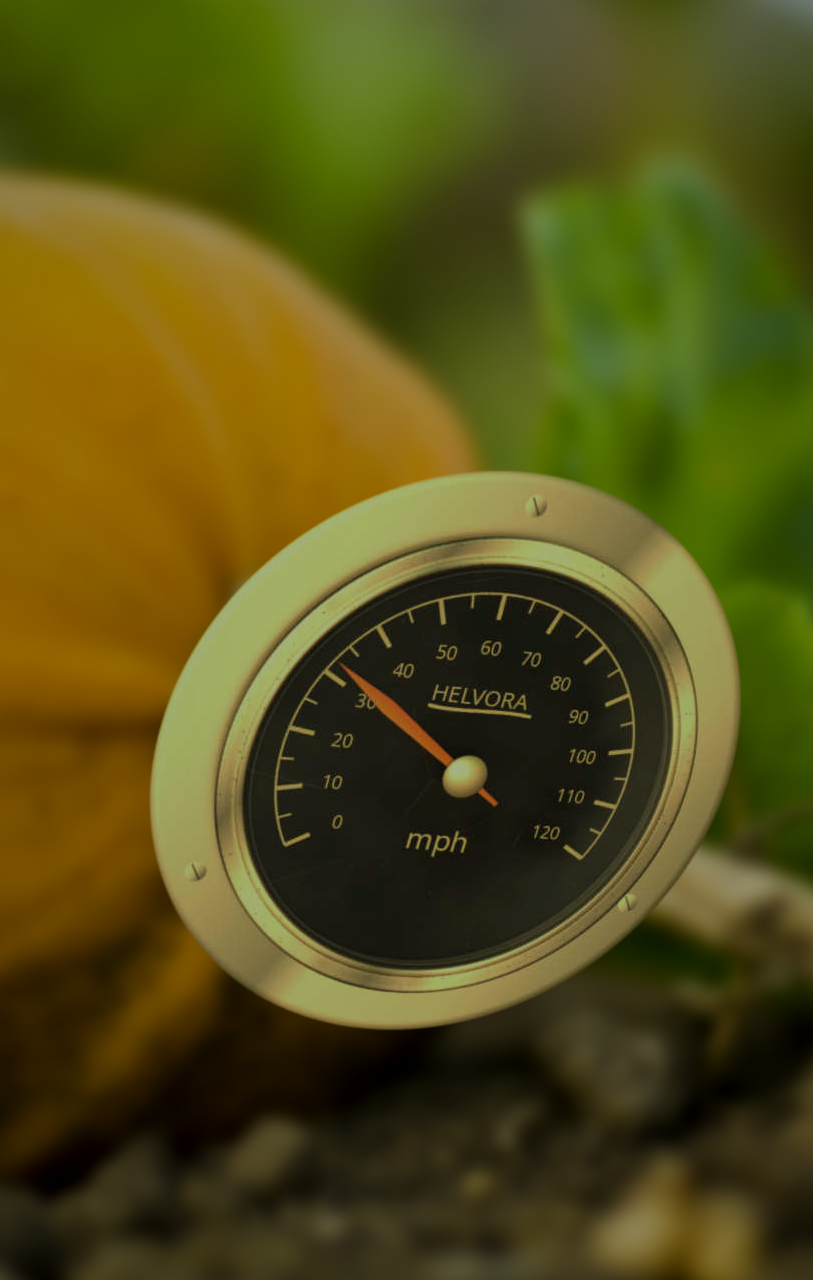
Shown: 32.5,mph
